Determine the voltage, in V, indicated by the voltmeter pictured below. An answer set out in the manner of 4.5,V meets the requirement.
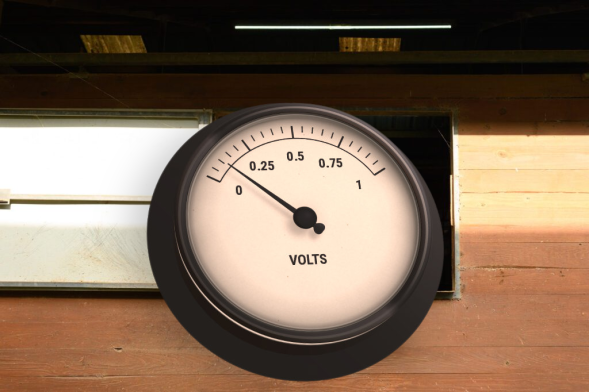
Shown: 0.1,V
